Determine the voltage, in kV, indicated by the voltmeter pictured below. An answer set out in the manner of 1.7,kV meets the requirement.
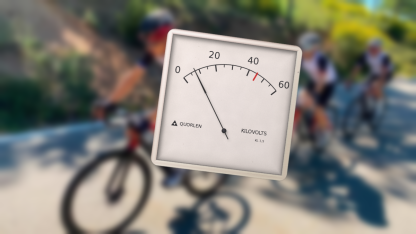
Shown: 7.5,kV
